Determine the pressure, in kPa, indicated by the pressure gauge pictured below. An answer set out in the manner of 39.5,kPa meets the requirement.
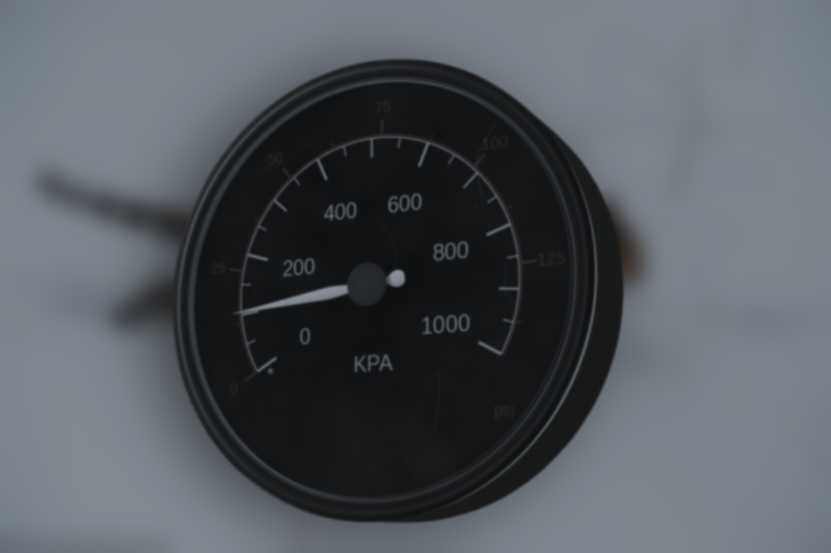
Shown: 100,kPa
